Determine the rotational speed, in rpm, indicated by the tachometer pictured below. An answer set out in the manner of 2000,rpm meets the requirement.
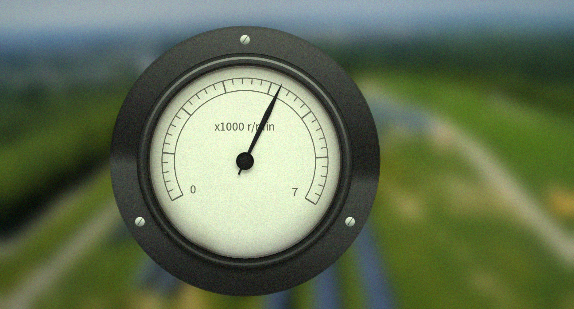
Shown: 4200,rpm
